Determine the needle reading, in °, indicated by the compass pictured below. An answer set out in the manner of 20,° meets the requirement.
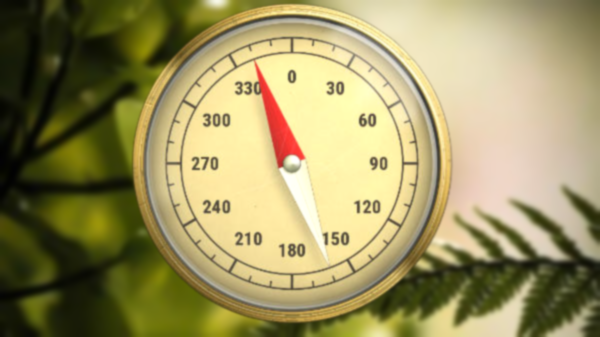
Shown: 340,°
